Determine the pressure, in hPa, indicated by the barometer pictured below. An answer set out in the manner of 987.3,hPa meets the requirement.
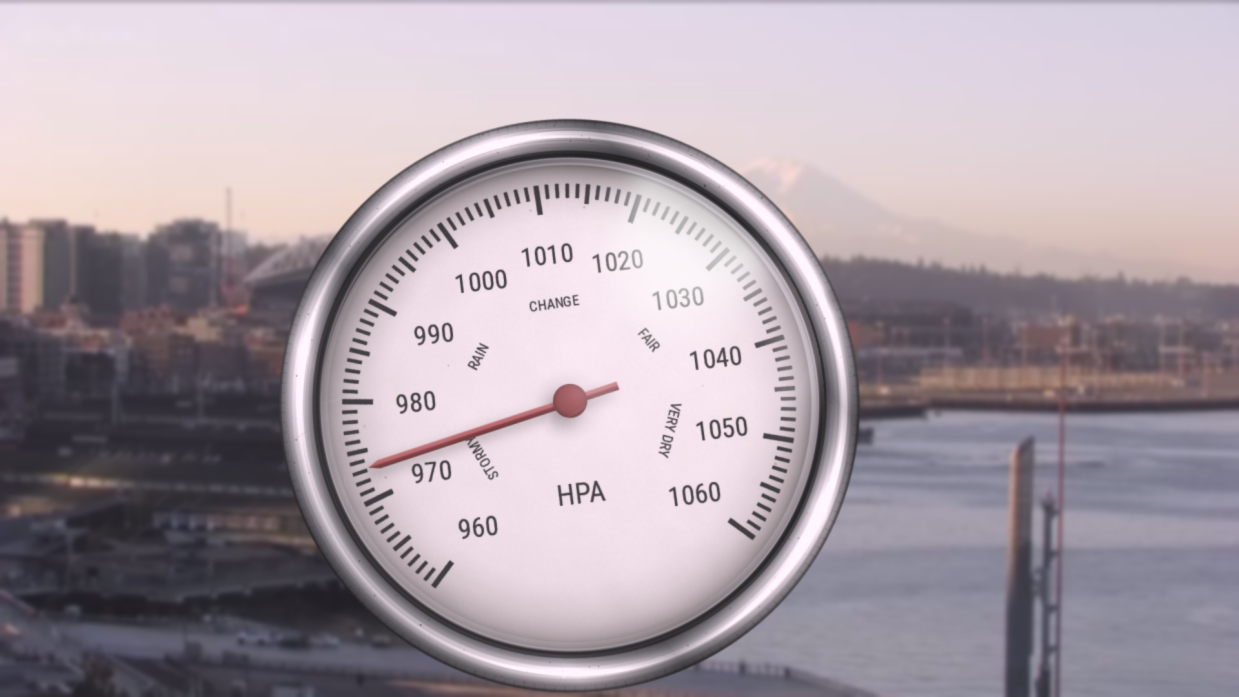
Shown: 973,hPa
